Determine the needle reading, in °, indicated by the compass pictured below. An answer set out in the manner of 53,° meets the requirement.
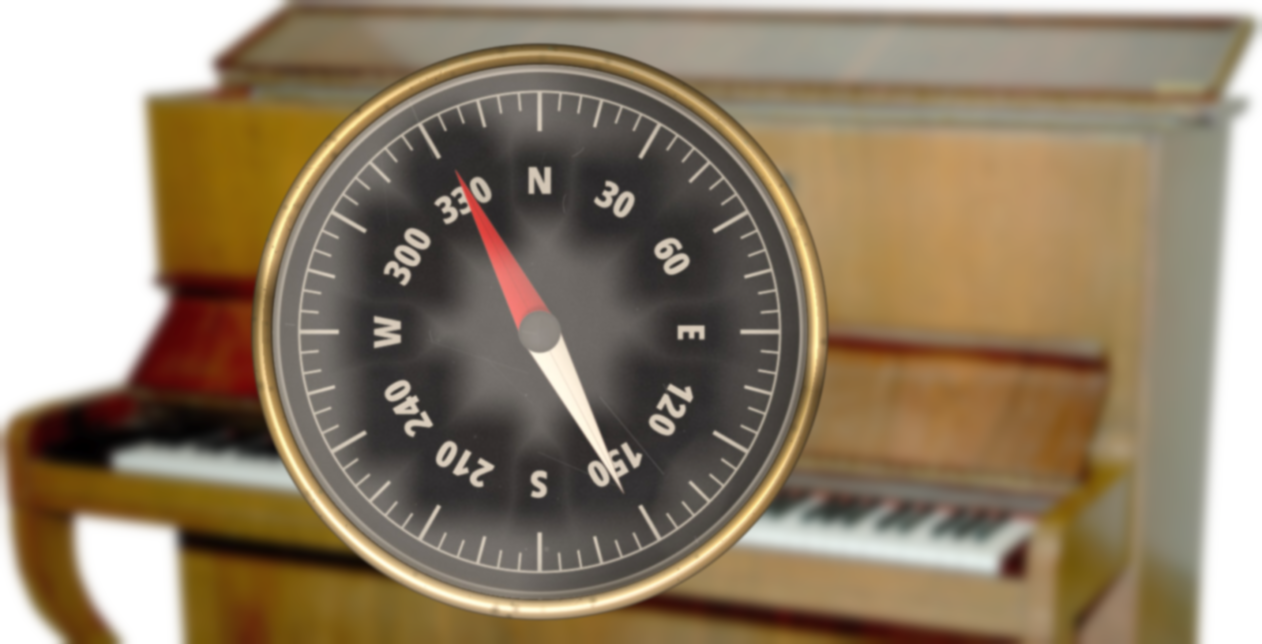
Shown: 332.5,°
